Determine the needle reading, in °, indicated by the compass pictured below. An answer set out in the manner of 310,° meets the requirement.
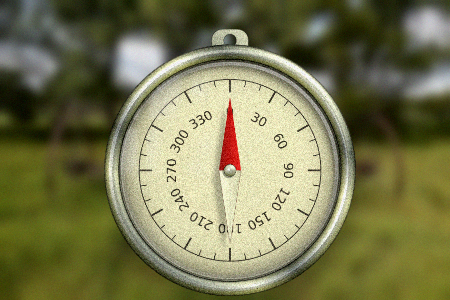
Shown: 0,°
